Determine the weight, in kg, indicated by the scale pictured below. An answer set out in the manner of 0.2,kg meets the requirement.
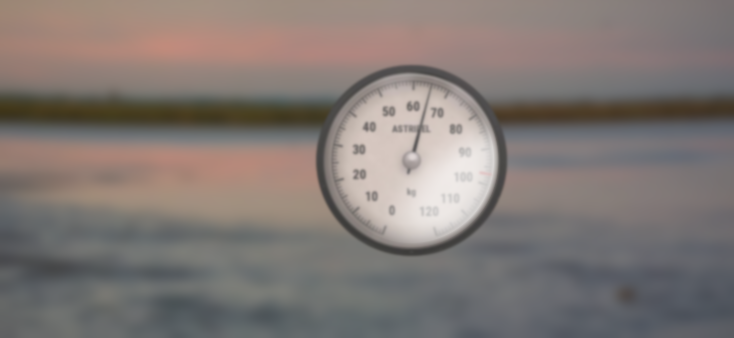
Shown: 65,kg
